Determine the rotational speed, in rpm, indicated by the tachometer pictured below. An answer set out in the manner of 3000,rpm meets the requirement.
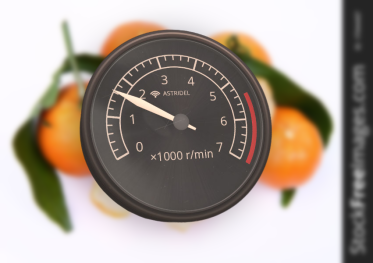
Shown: 1600,rpm
